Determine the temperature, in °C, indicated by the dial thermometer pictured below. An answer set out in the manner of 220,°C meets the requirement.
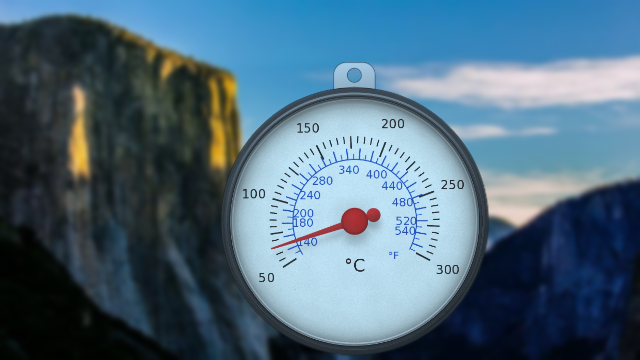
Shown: 65,°C
